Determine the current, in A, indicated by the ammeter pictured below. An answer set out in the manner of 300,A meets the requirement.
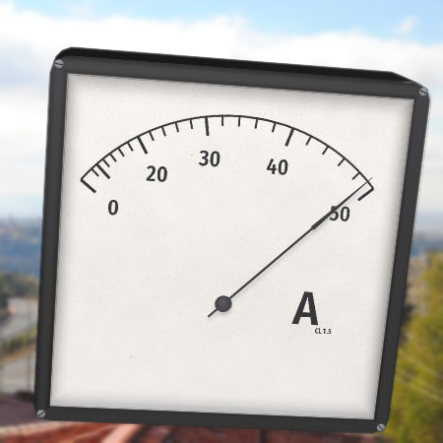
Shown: 49,A
